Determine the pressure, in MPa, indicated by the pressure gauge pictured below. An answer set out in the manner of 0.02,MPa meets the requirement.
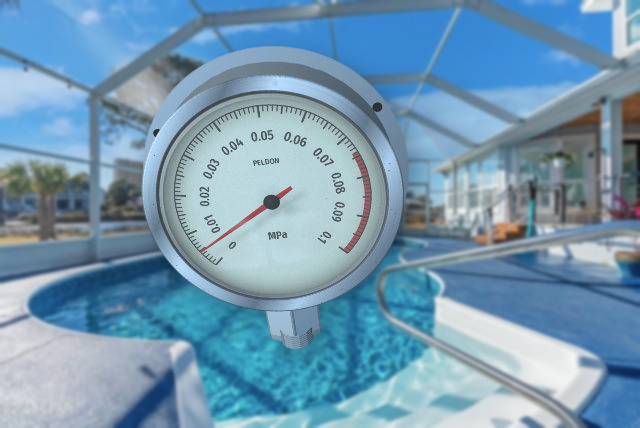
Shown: 0.005,MPa
